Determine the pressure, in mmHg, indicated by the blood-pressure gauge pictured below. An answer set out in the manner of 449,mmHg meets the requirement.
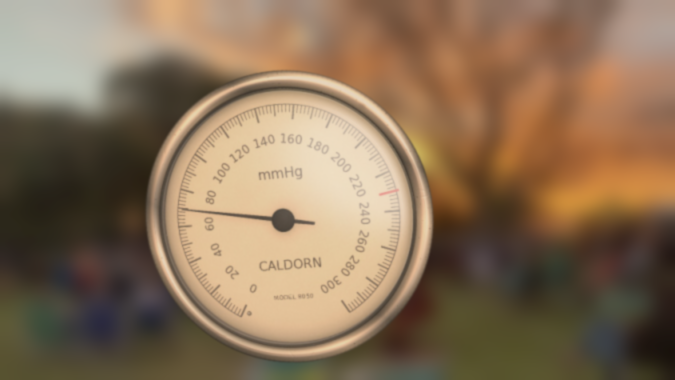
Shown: 70,mmHg
